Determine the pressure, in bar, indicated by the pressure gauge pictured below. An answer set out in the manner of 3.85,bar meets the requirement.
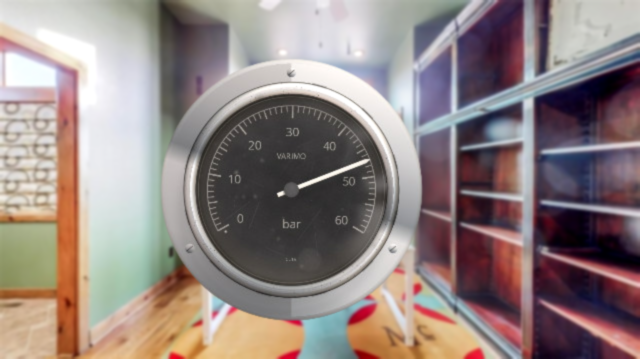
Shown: 47,bar
